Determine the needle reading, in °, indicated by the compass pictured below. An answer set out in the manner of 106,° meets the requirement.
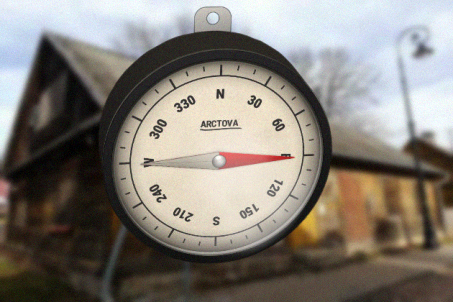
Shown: 90,°
